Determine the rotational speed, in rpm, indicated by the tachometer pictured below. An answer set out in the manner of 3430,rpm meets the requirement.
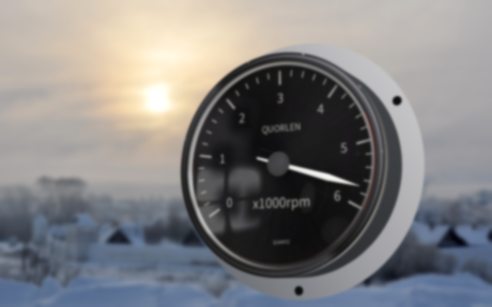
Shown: 5700,rpm
